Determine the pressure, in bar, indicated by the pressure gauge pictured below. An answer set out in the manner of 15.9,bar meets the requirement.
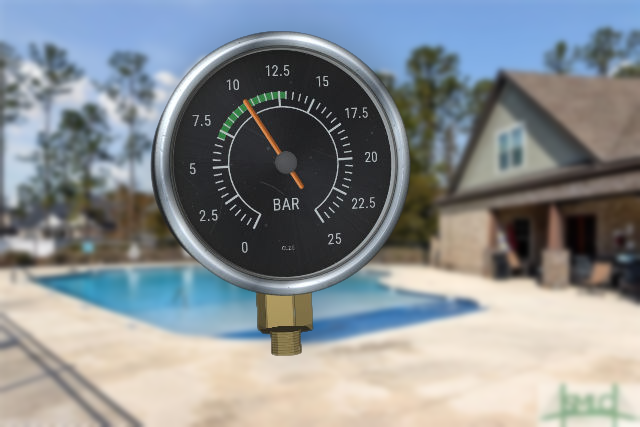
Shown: 10,bar
